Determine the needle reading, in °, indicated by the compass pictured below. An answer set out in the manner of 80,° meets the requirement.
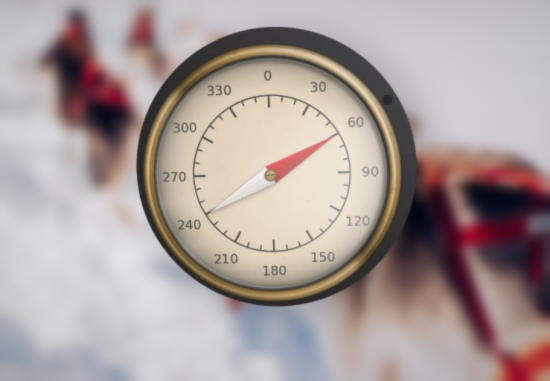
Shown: 60,°
